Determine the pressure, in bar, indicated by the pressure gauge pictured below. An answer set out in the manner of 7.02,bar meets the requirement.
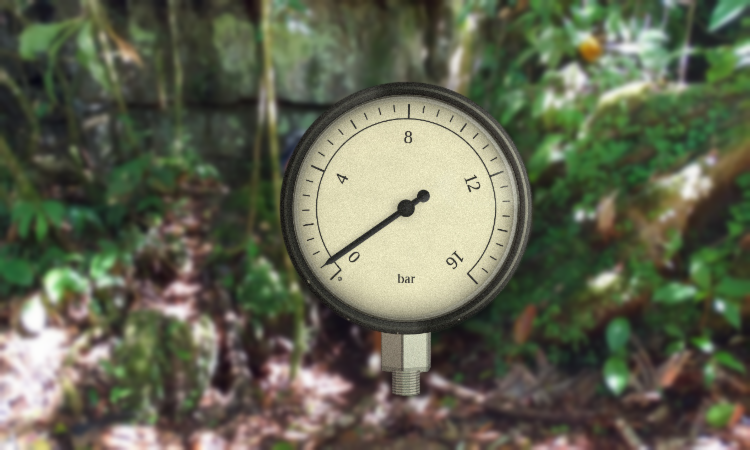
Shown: 0.5,bar
